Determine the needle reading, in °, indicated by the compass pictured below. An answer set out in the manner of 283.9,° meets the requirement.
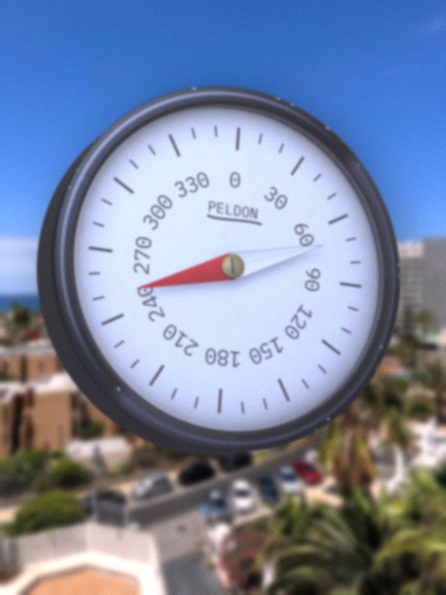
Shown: 250,°
